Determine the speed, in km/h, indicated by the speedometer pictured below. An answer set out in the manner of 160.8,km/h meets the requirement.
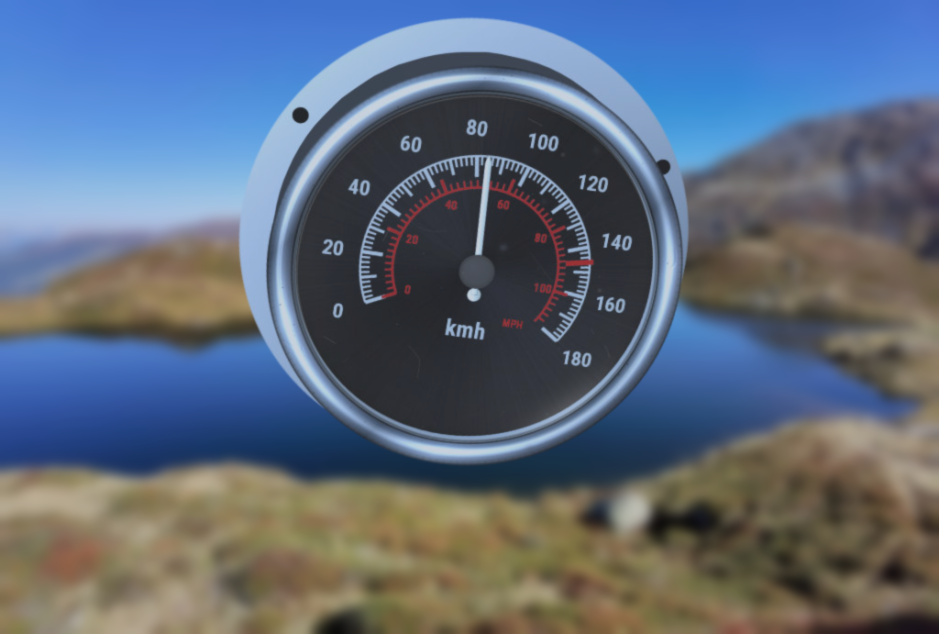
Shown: 84,km/h
